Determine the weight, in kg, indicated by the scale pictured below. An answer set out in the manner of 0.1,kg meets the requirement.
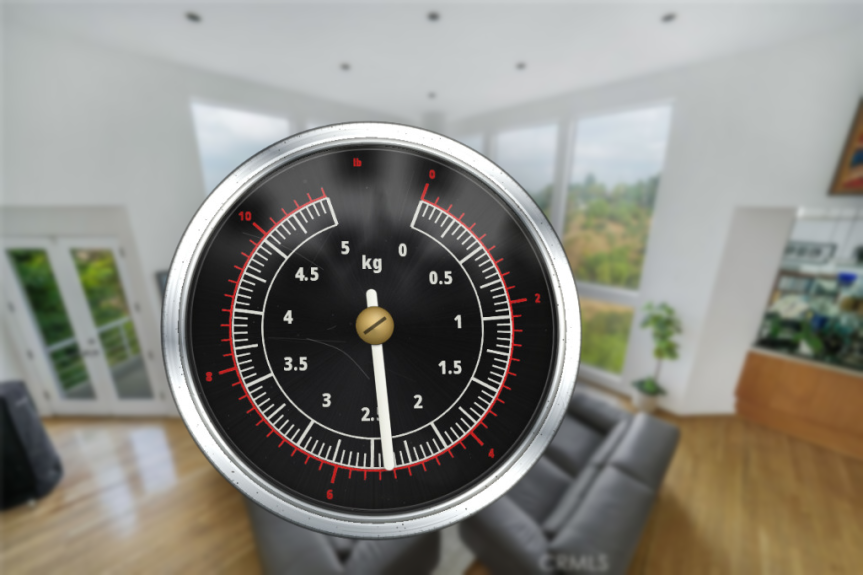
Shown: 2.4,kg
